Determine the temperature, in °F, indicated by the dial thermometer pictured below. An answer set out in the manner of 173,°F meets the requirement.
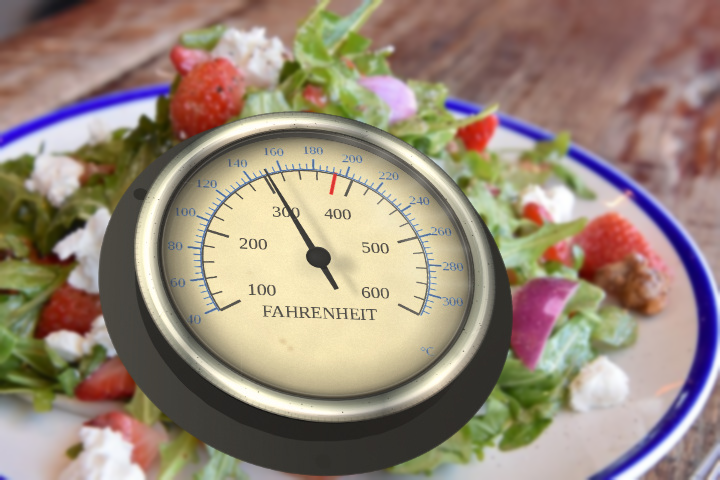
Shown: 300,°F
